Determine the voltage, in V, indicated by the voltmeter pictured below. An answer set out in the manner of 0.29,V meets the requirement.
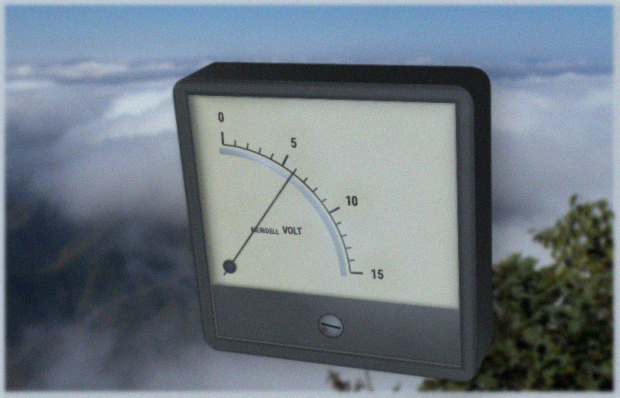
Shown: 6,V
